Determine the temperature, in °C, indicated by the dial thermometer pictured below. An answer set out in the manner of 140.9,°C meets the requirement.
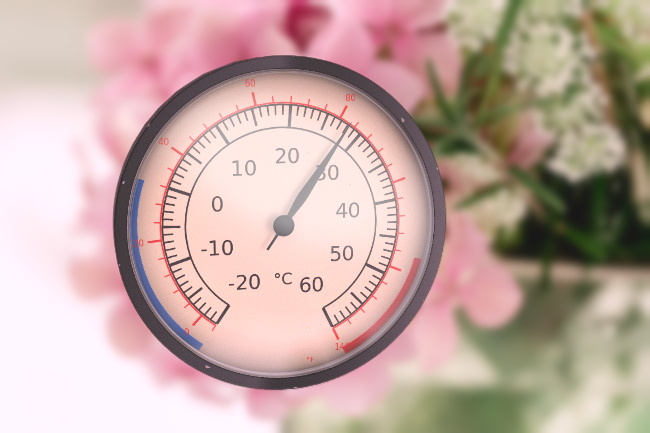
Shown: 28,°C
